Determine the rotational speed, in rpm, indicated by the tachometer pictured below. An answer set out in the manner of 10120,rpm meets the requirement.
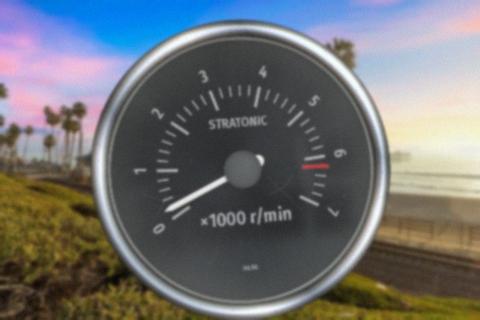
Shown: 200,rpm
